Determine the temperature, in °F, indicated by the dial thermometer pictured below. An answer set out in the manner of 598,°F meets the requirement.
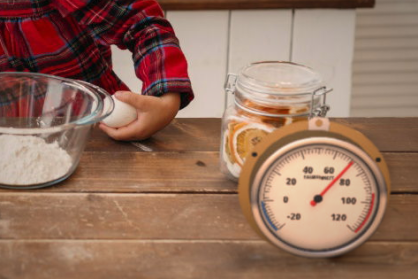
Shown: 70,°F
